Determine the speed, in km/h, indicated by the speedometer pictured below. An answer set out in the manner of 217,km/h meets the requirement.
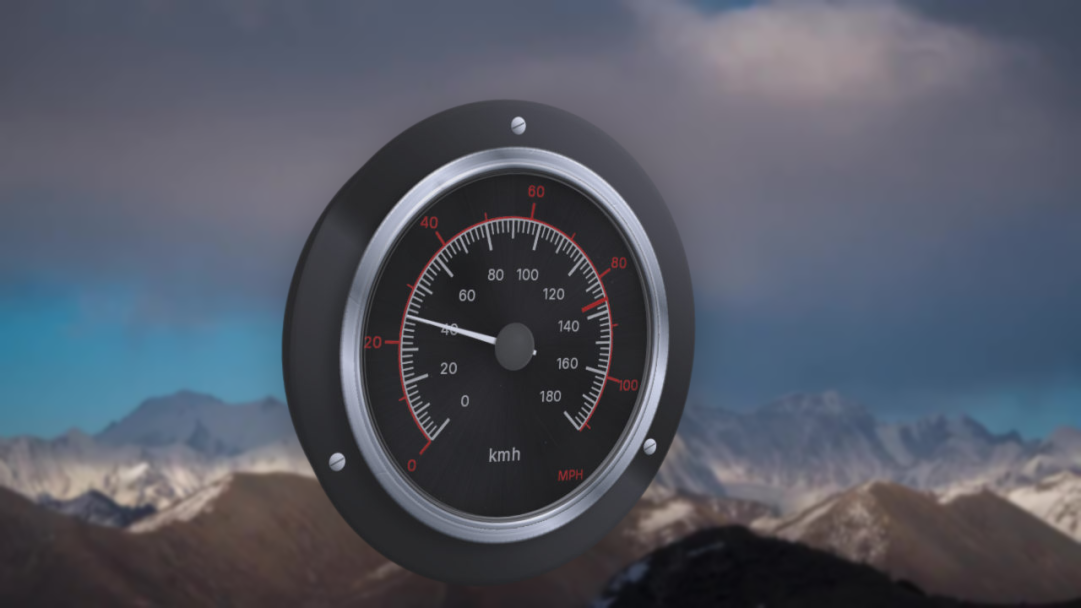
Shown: 40,km/h
